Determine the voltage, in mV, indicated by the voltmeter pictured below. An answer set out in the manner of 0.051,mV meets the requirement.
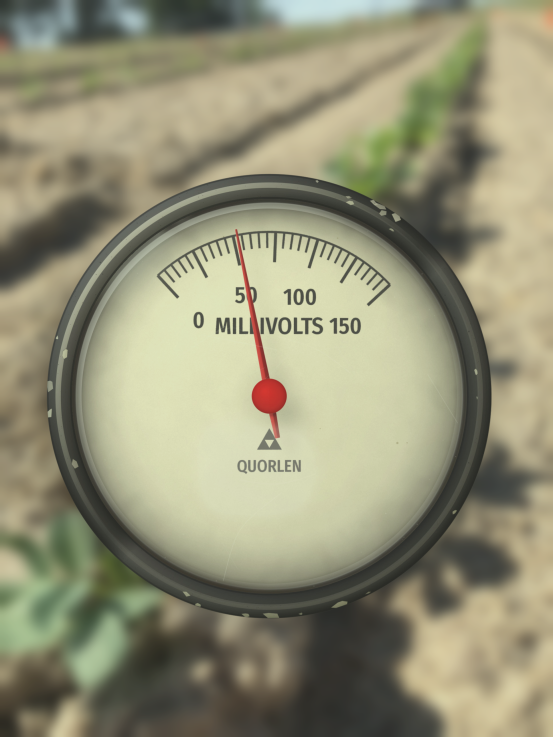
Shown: 52.5,mV
